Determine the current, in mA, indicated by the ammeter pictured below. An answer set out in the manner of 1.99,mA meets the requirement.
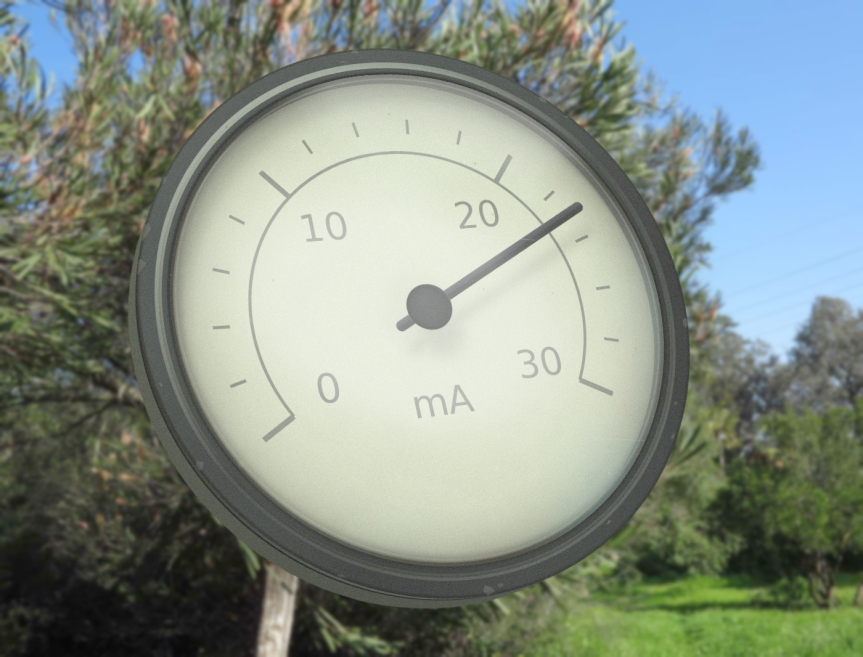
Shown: 23,mA
